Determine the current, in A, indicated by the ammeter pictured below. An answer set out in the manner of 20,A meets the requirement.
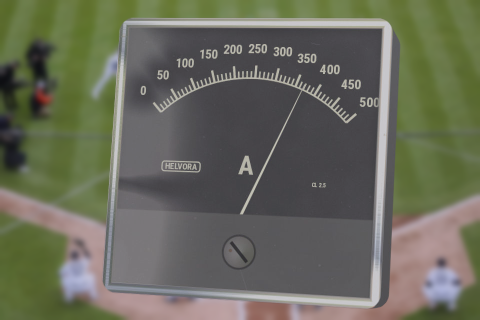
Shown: 370,A
